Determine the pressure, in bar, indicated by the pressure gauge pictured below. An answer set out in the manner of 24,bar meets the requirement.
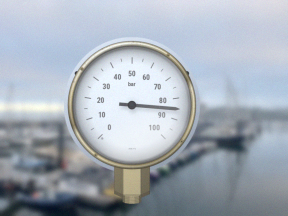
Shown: 85,bar
